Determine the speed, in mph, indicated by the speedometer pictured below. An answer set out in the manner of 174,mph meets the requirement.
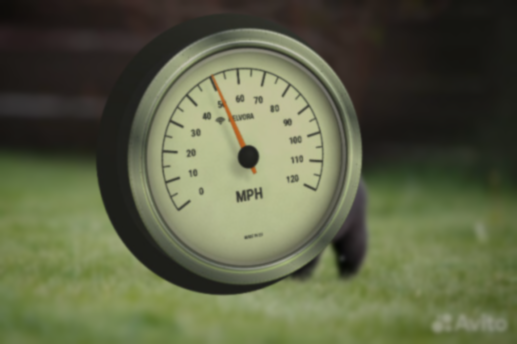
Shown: 50,mph
